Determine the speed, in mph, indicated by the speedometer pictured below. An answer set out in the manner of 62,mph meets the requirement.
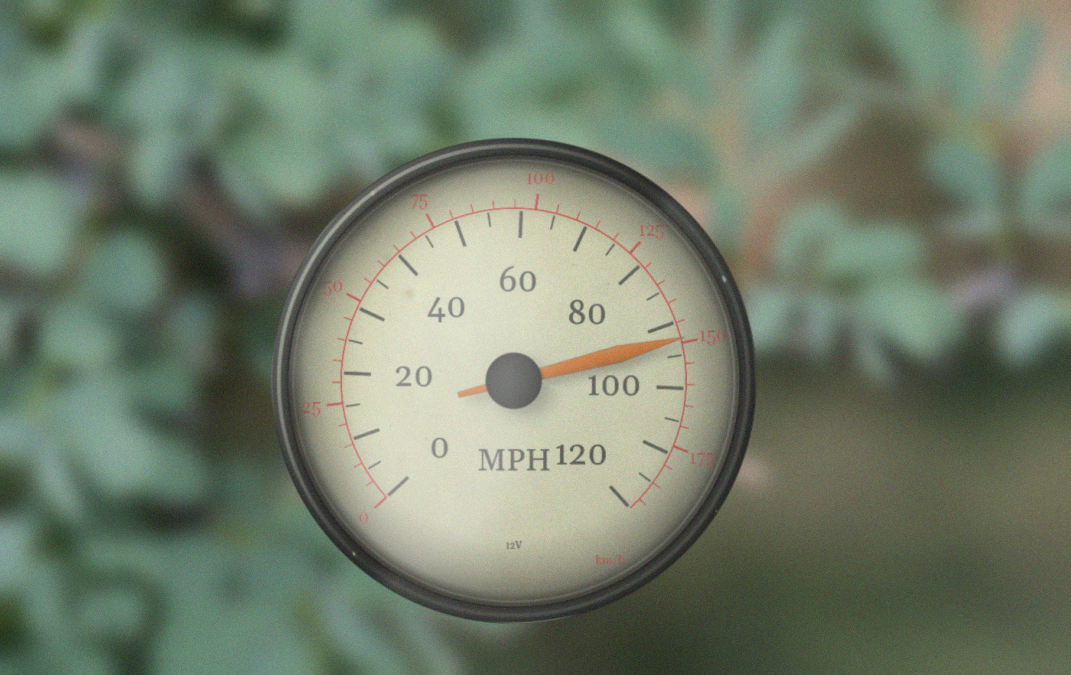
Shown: 92.5,mph
